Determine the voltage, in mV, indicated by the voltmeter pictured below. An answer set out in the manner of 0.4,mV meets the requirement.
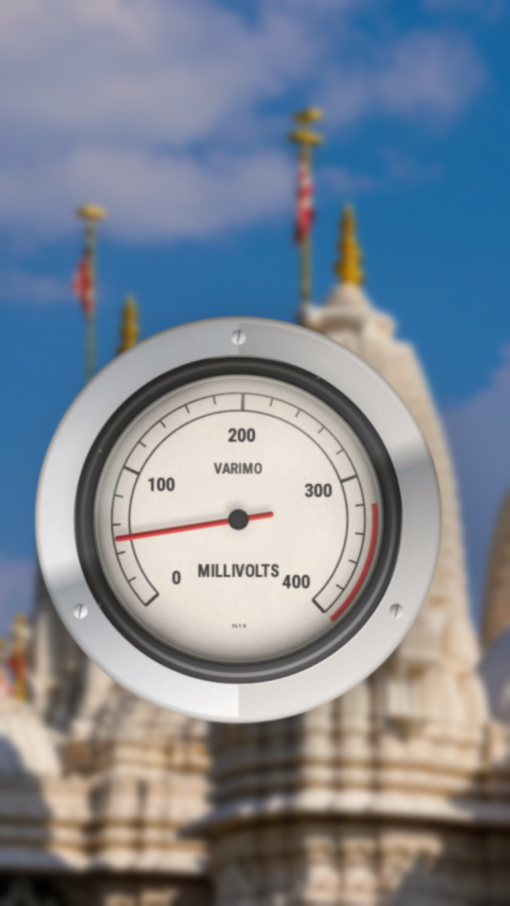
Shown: 50,mV
